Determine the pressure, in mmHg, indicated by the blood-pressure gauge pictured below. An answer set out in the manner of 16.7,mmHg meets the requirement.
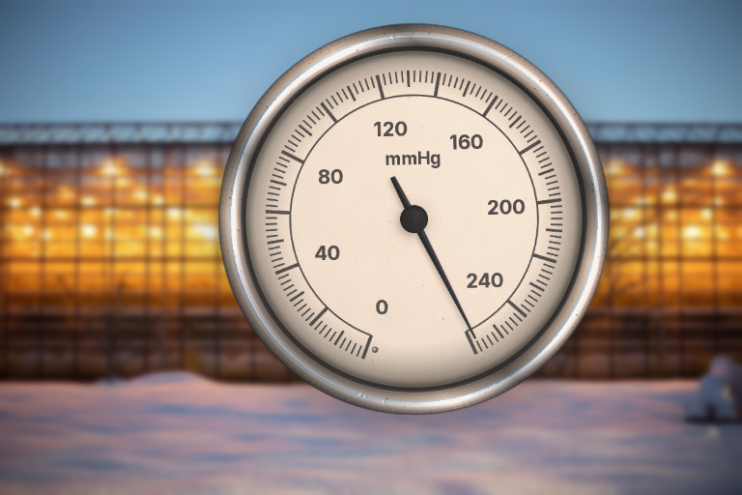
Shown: 258,mmHg
